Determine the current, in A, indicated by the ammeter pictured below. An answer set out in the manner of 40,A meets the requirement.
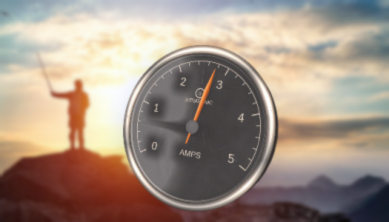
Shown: 2.8,A
